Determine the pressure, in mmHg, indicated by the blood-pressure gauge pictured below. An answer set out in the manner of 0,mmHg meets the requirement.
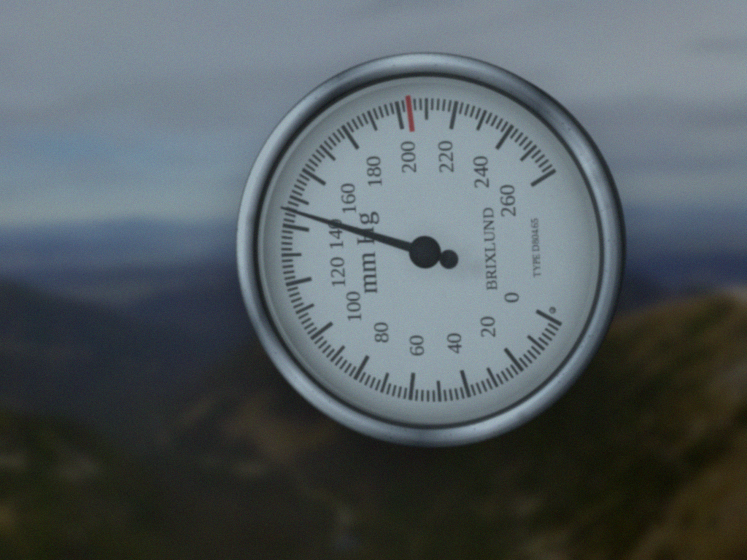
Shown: 146,mmHg
